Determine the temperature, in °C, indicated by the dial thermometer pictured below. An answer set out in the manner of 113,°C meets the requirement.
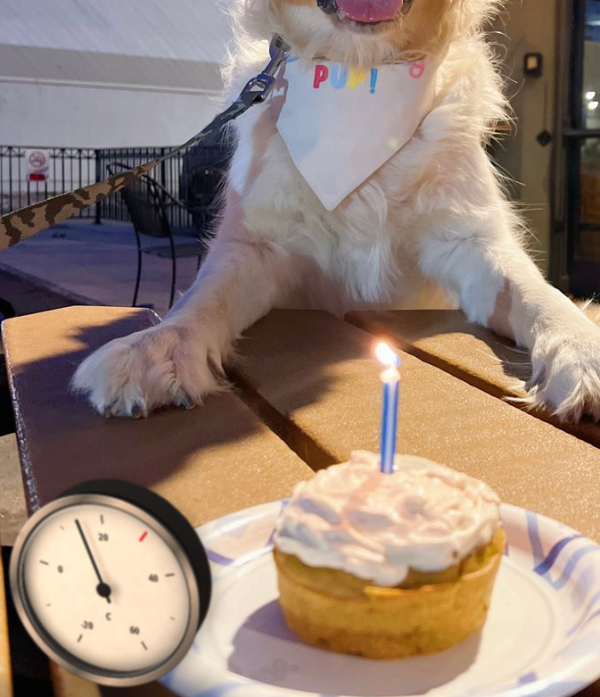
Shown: 15,°C
